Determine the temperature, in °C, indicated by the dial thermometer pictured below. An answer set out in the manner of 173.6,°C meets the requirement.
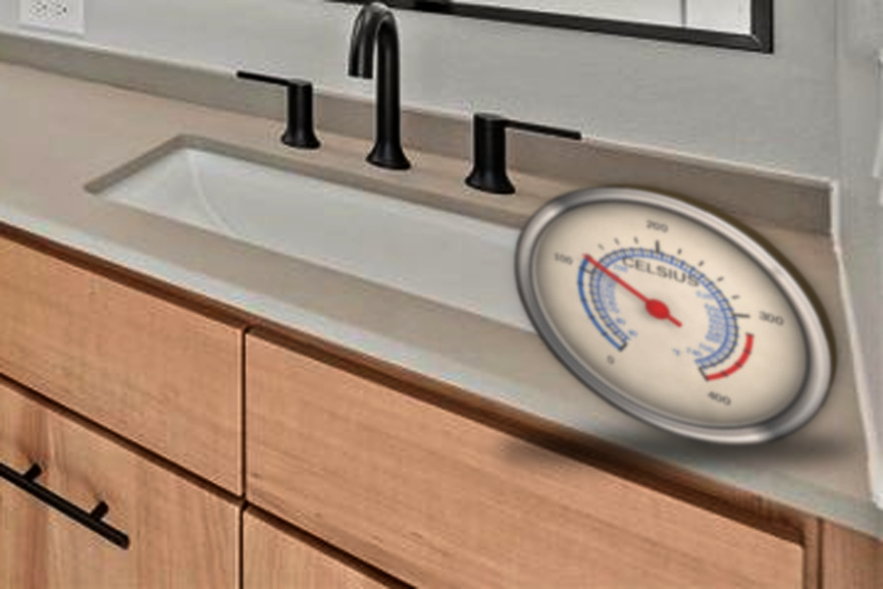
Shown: 120,°C
